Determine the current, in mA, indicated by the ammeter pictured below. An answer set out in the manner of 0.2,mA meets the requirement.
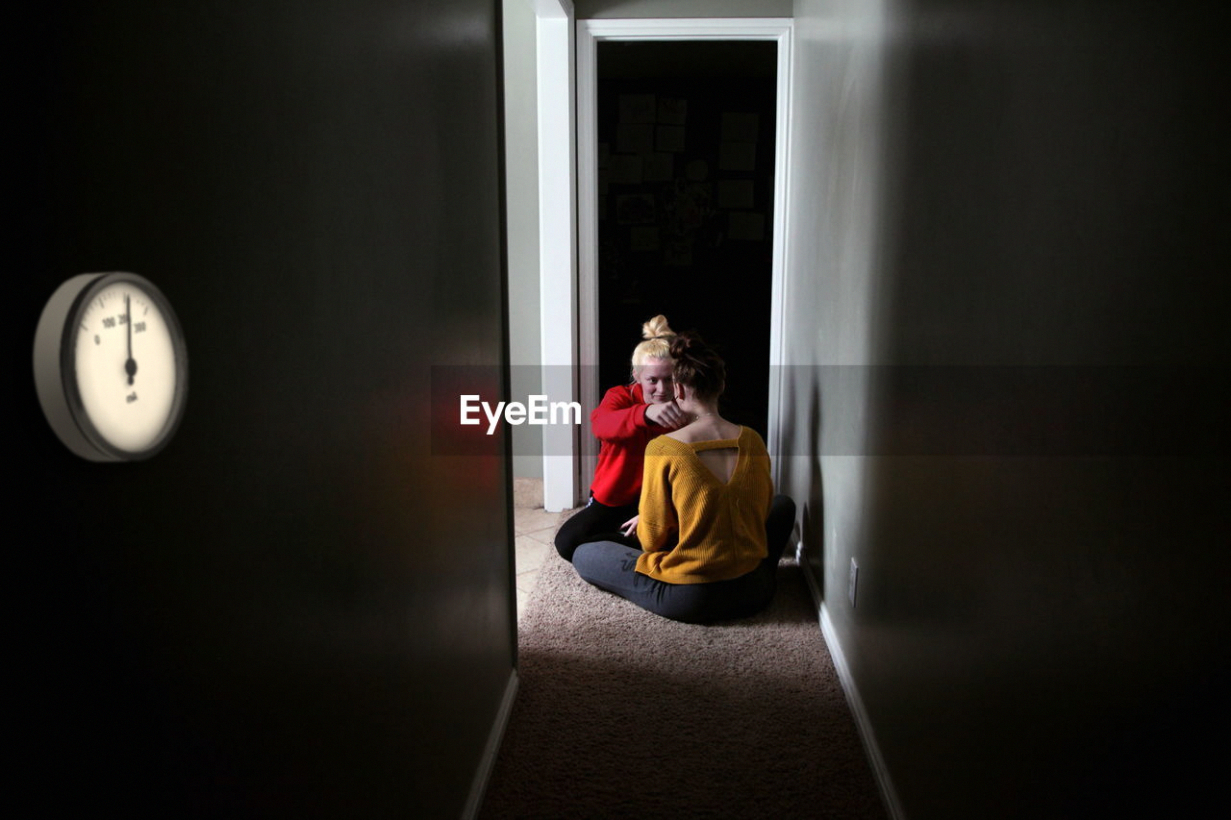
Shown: 200,mA
